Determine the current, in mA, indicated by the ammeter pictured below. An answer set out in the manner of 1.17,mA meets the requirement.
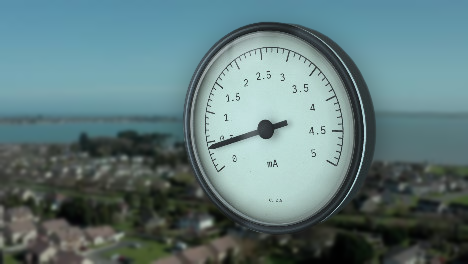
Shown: 0.4,mA
